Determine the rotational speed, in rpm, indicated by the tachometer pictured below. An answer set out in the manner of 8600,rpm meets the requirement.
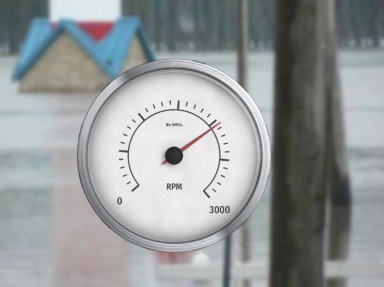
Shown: 2050,rpm
